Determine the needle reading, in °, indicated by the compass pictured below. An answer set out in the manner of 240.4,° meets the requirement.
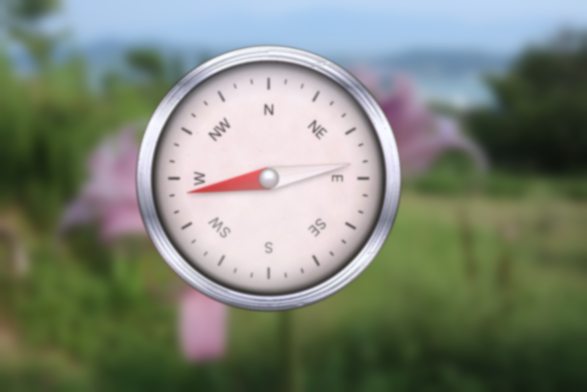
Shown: 260,°
